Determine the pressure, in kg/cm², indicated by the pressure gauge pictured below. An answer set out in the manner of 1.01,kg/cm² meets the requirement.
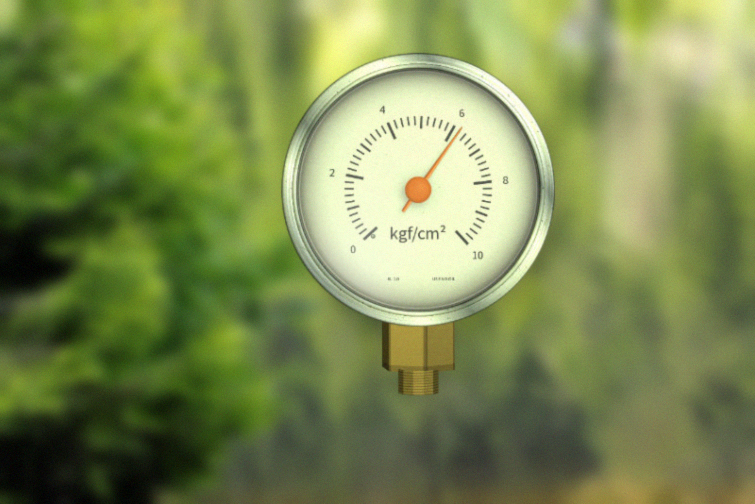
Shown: 6.2,kg/cm²
